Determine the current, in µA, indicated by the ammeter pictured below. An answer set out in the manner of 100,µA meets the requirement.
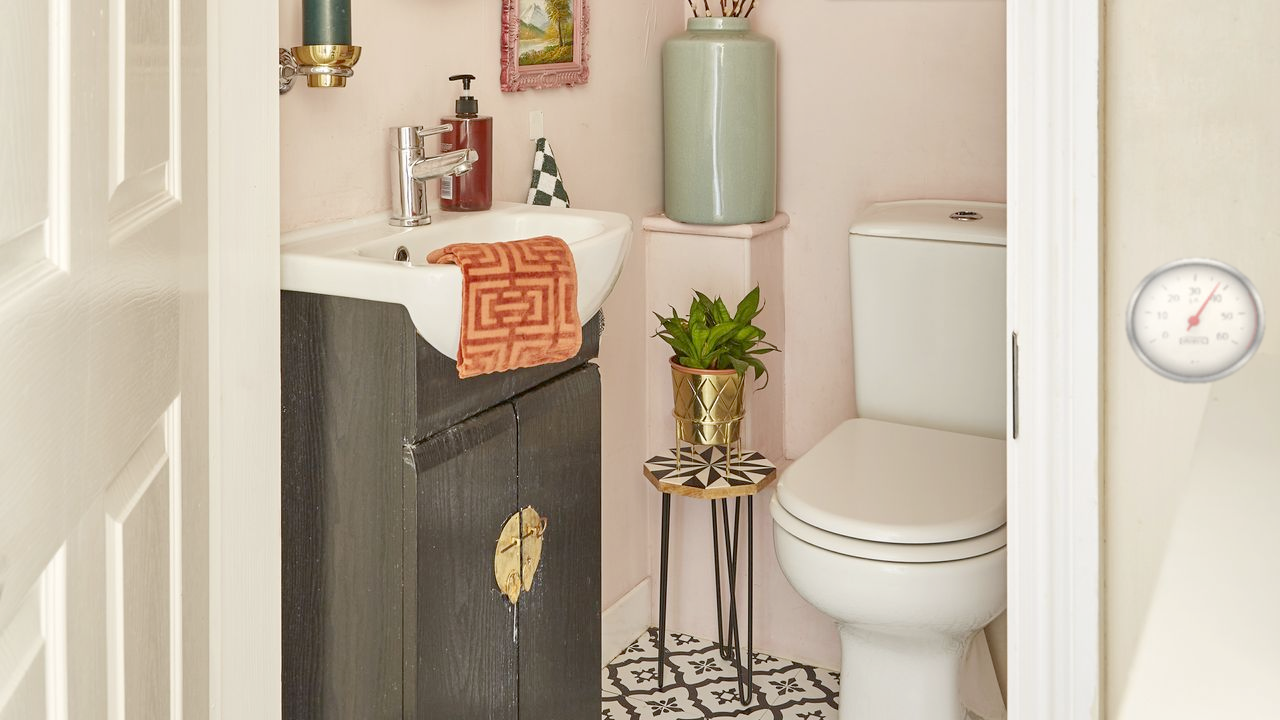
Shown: 37.5,µA
